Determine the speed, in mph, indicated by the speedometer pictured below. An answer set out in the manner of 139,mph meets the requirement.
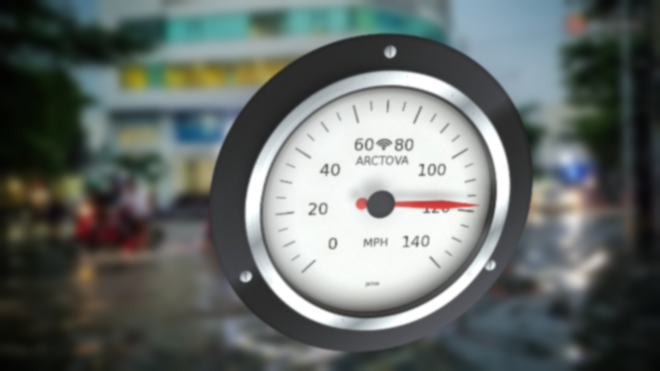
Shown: 117.5,mph
